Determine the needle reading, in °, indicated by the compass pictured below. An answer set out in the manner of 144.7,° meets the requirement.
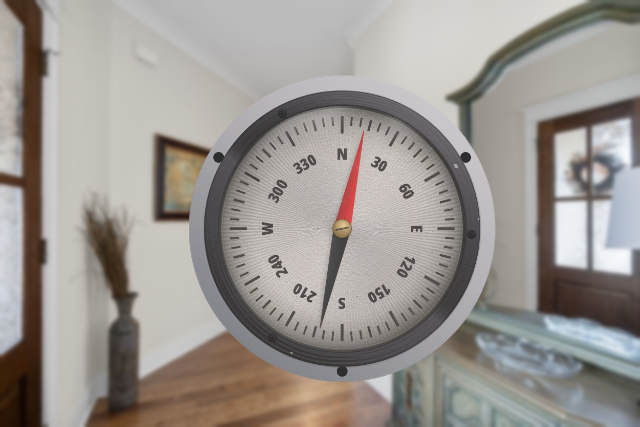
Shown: 12.5,°
